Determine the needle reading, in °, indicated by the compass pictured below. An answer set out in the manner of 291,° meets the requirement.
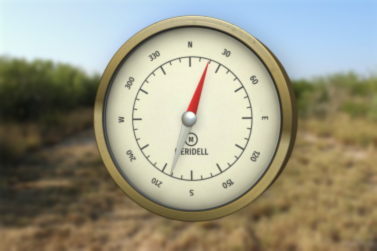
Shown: 20,°
